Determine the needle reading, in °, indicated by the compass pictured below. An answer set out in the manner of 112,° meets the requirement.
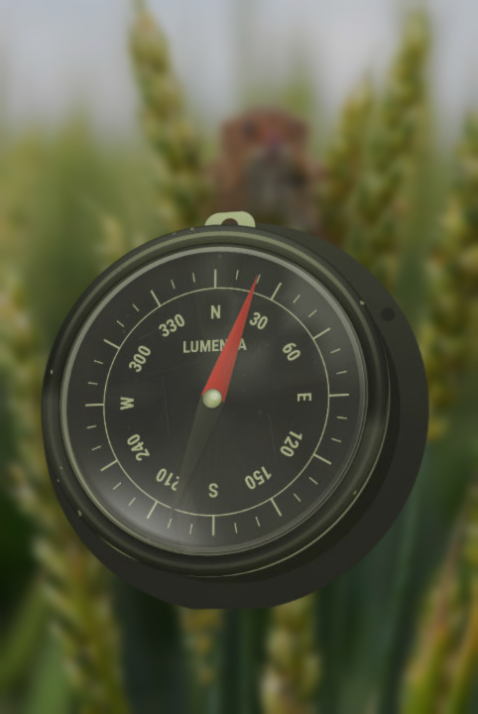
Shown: 20,°
